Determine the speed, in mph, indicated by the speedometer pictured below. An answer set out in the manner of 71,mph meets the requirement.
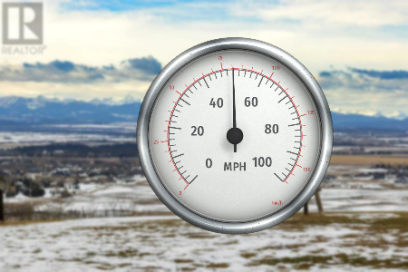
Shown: 50,mph
